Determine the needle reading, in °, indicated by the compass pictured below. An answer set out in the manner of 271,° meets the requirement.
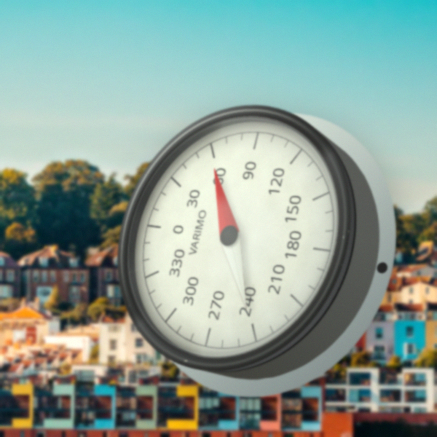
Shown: 60,°
